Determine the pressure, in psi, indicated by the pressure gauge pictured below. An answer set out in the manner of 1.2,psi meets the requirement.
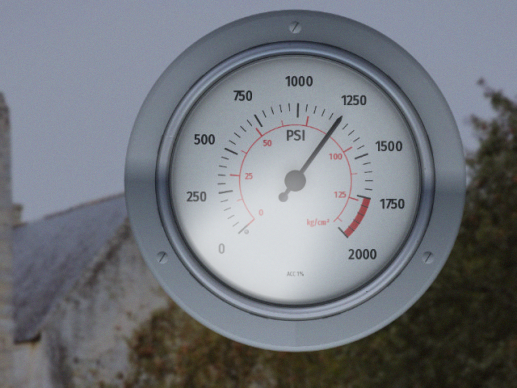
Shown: 1250,psi
